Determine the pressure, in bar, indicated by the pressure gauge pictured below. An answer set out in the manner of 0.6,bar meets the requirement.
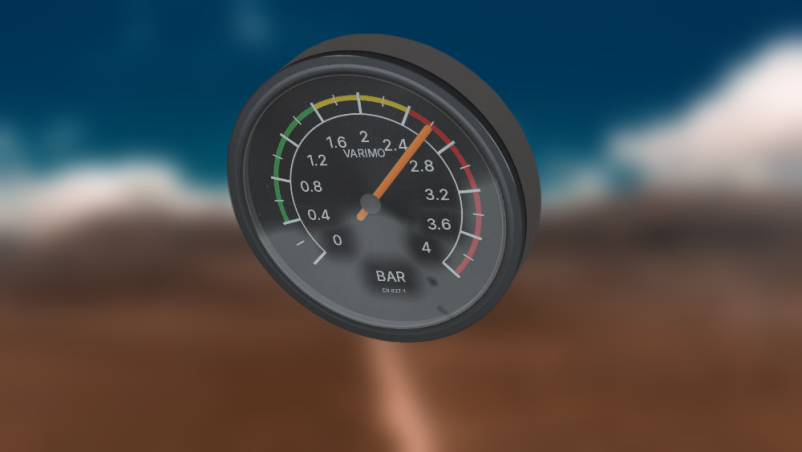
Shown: 2.6,bar
